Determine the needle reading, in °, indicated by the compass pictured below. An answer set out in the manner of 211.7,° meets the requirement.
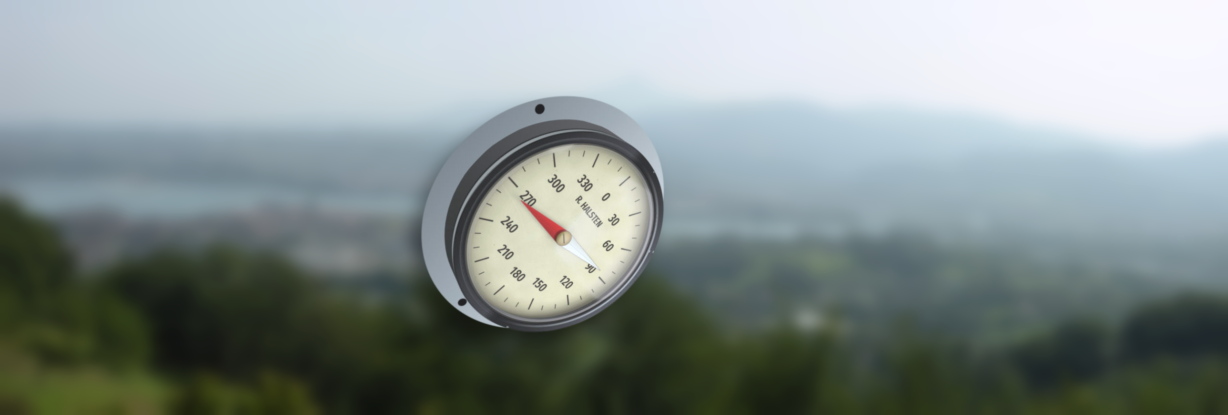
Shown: 265,°
